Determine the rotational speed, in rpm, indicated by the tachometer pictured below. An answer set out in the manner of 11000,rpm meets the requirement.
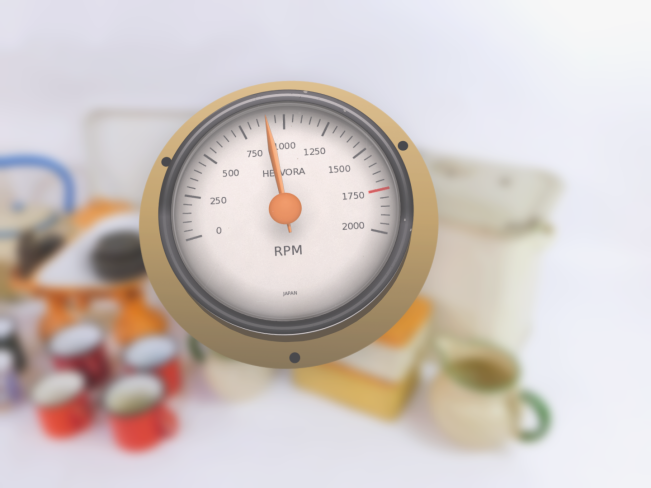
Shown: 900,rpm
